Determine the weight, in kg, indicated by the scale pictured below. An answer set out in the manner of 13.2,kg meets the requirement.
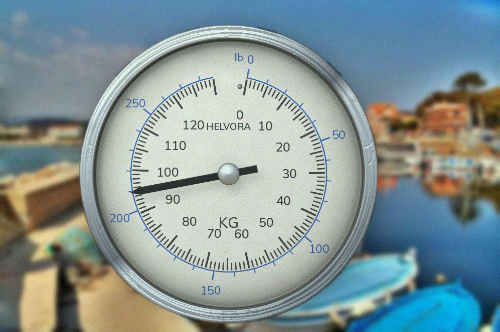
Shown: 95,kg
